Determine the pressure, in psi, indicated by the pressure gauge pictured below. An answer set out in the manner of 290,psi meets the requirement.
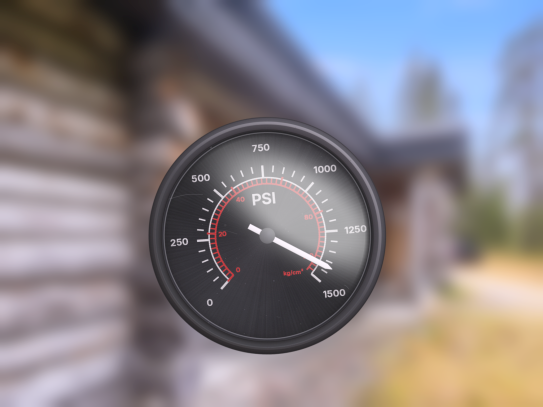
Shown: 1425,psi
